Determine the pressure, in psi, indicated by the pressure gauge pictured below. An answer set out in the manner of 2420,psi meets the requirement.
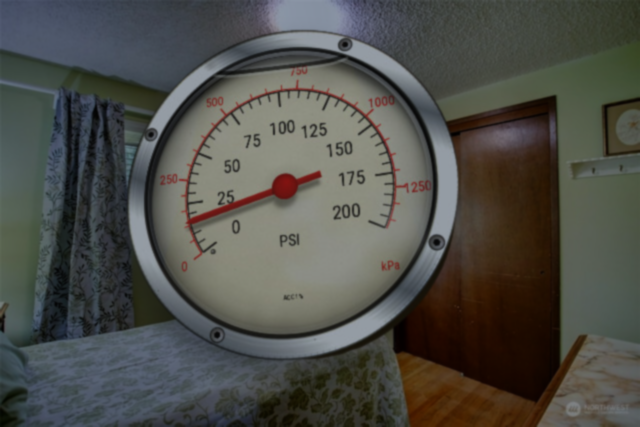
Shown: 15,psi
